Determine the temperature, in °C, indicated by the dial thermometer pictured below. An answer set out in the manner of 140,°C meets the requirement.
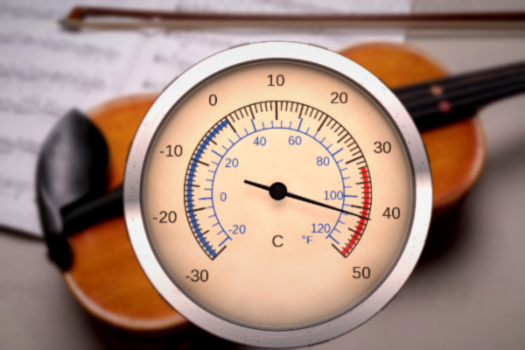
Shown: 42,°C
